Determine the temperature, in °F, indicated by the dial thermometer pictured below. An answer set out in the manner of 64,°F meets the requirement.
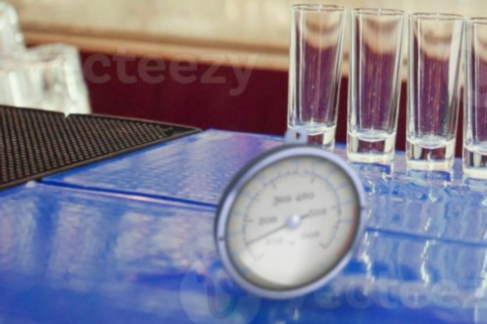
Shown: 150,°F
